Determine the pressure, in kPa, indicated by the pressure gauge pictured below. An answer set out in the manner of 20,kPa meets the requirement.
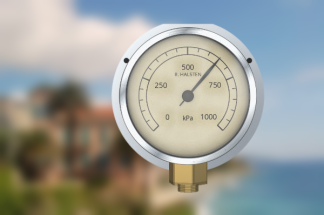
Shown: 650,kPa
